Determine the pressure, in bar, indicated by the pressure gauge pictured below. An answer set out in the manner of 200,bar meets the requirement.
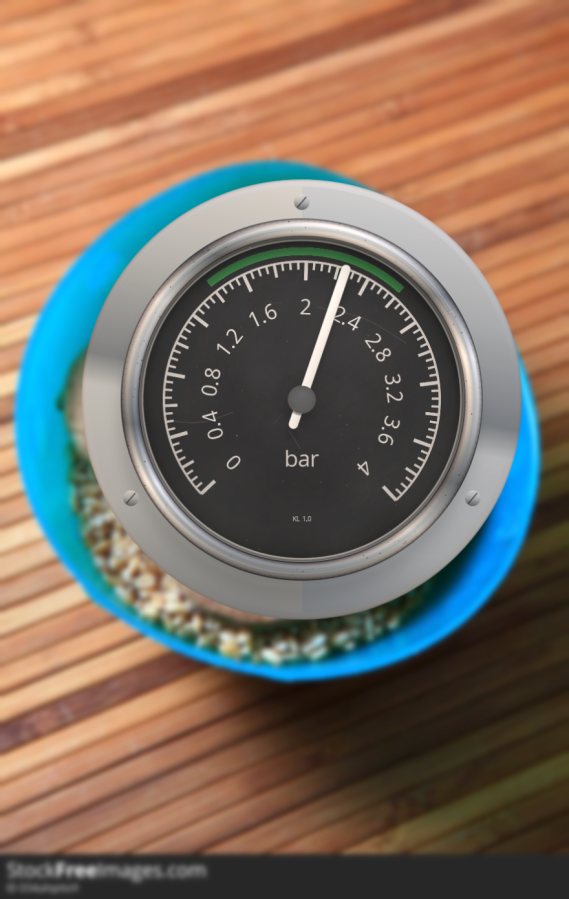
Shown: 2.25,bar
